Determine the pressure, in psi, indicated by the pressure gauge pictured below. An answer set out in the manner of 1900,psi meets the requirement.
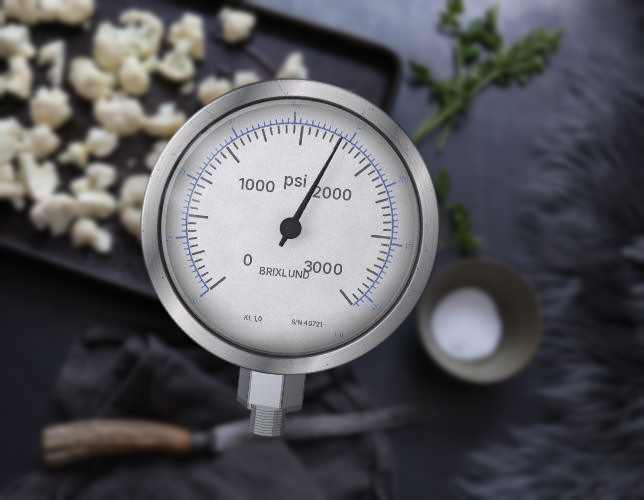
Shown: 1750,psi
